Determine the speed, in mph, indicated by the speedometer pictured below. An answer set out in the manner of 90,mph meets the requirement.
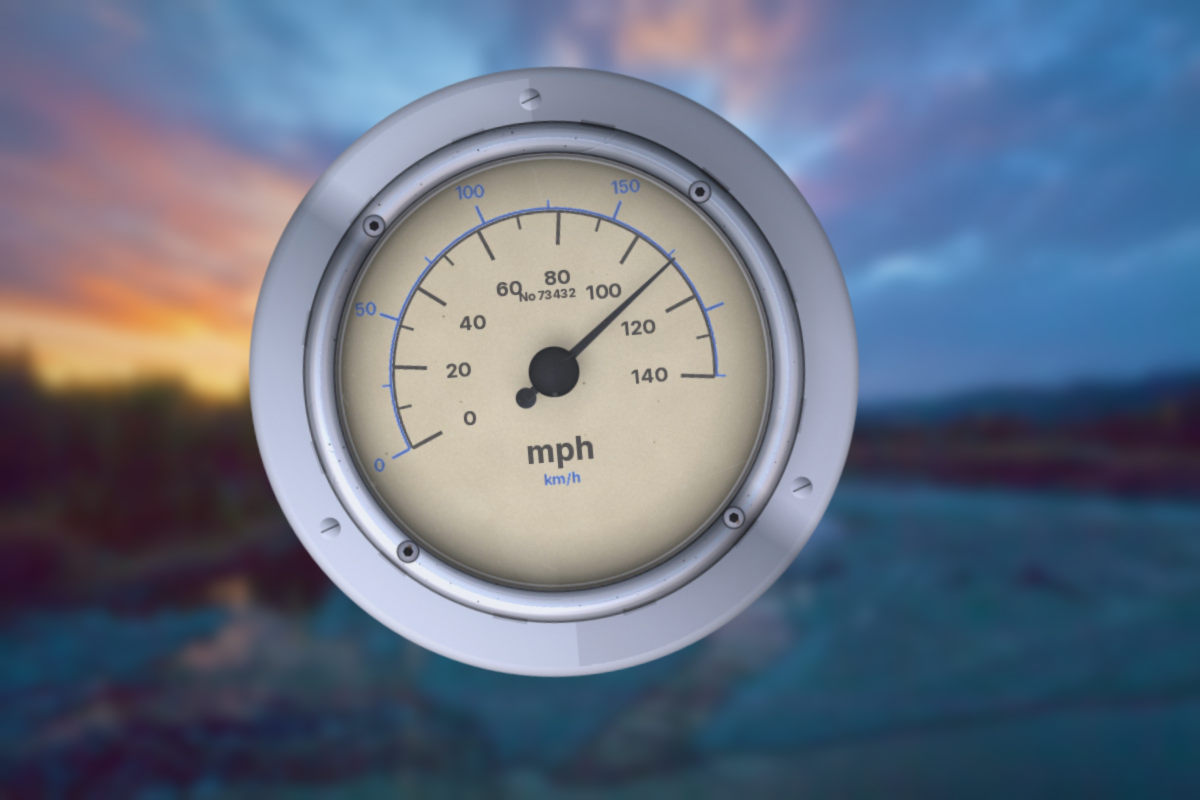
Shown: 110,mph
